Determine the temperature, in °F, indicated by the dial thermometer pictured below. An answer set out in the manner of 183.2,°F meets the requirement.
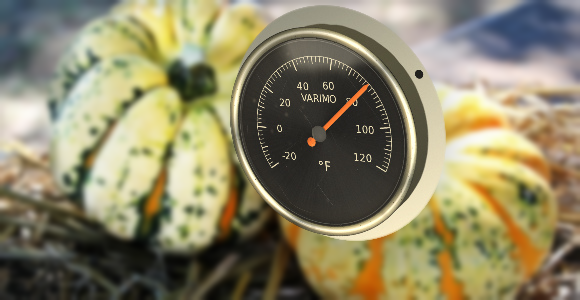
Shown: 80,°F
